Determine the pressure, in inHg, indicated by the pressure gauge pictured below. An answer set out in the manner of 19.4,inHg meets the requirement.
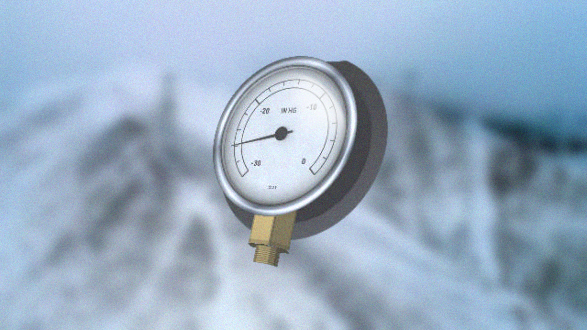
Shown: -26,inHg
